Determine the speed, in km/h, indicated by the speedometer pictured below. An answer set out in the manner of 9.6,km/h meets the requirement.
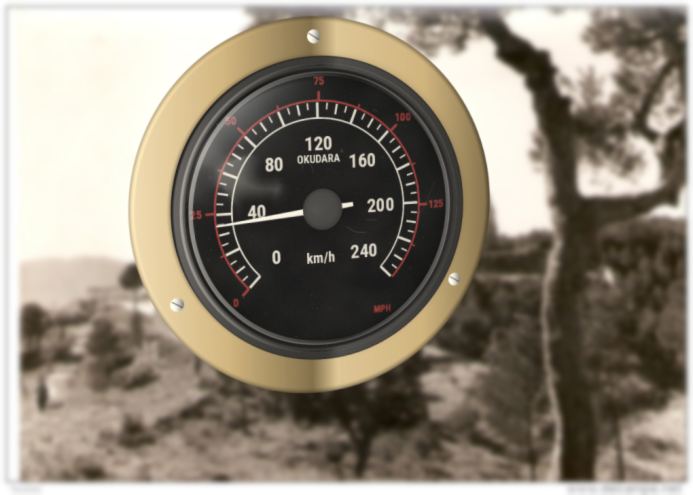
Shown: 35,km/h
